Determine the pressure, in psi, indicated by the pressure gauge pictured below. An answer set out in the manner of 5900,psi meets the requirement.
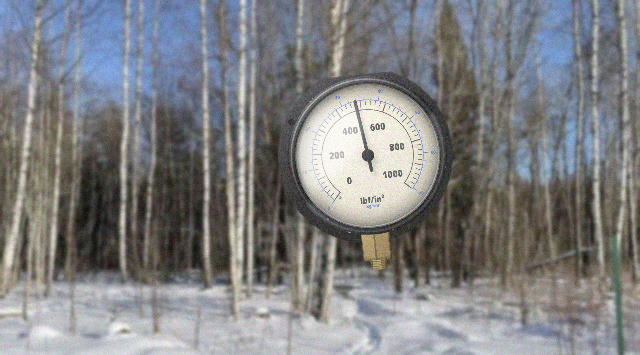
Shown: 480,psi
